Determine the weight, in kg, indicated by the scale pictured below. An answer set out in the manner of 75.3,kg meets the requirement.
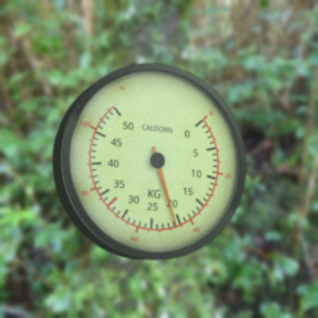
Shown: 21,kg
